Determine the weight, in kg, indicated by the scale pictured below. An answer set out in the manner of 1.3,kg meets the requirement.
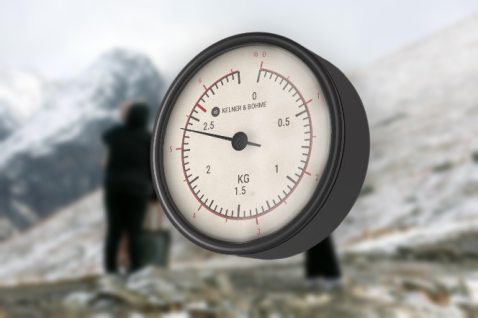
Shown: 2.4,kg
